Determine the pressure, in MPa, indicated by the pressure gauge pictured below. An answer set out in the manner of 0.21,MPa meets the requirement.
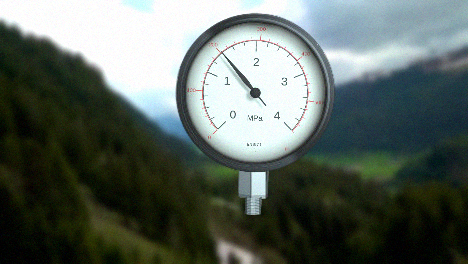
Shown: 1.4,MPa
